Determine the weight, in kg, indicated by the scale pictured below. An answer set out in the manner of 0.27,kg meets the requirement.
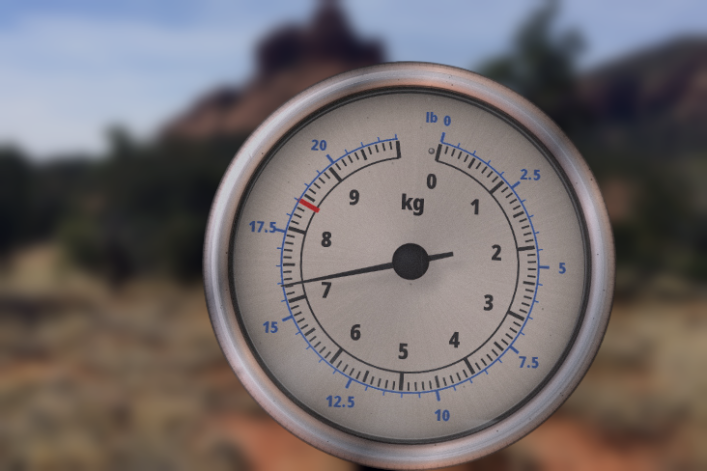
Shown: 7.2,kg
